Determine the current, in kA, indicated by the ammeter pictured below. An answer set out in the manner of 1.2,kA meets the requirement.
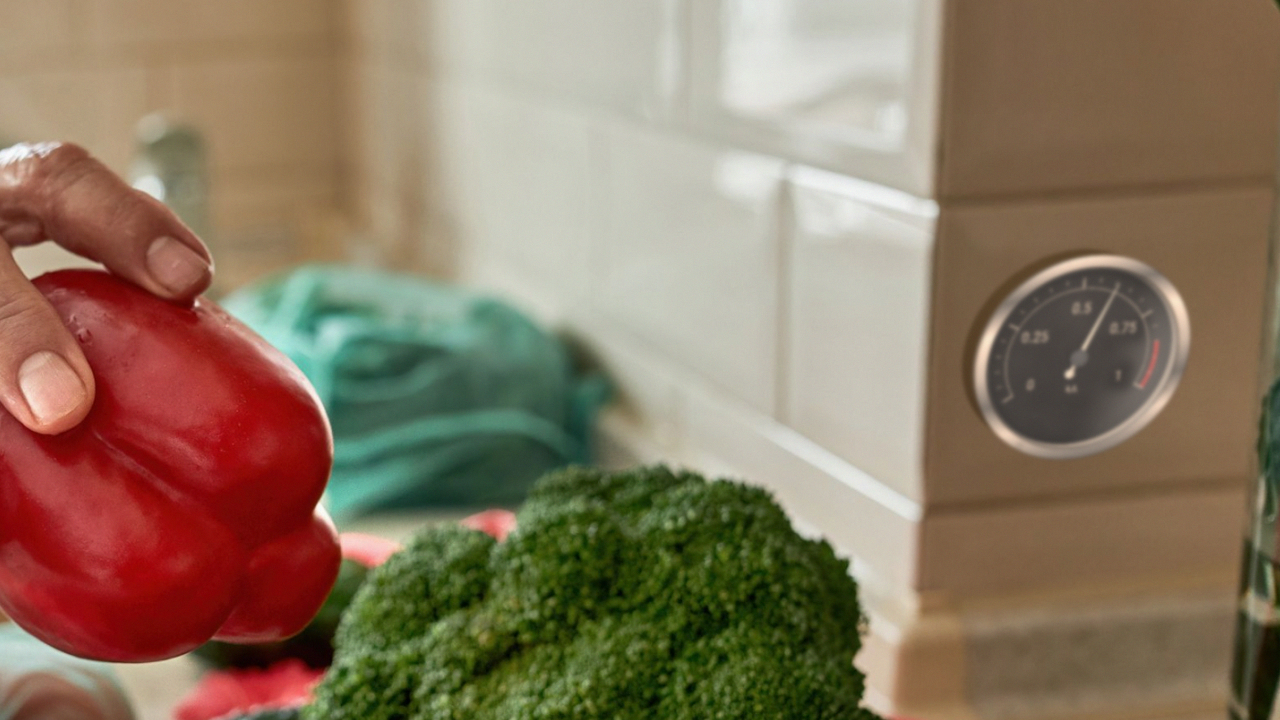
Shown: 0.6,kA
